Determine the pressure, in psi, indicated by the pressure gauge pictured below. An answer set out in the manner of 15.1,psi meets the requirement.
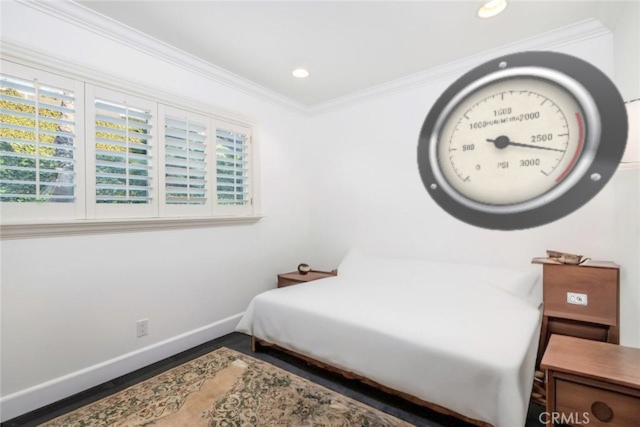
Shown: 2700,psi
